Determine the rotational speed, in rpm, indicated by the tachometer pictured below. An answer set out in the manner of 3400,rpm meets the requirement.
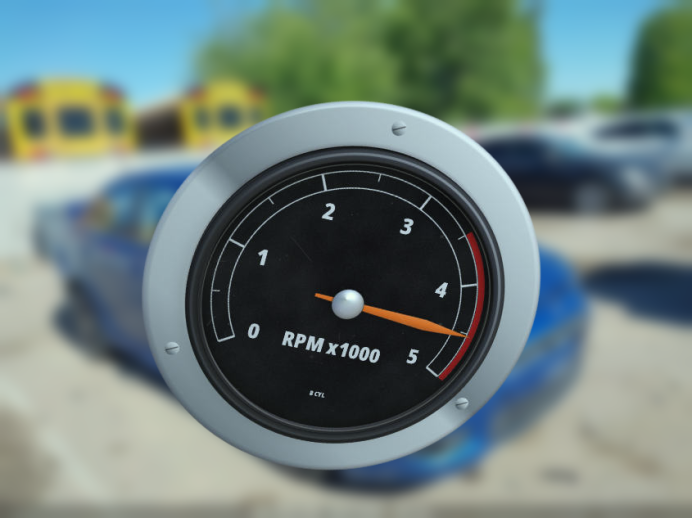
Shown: 4500,rpm
